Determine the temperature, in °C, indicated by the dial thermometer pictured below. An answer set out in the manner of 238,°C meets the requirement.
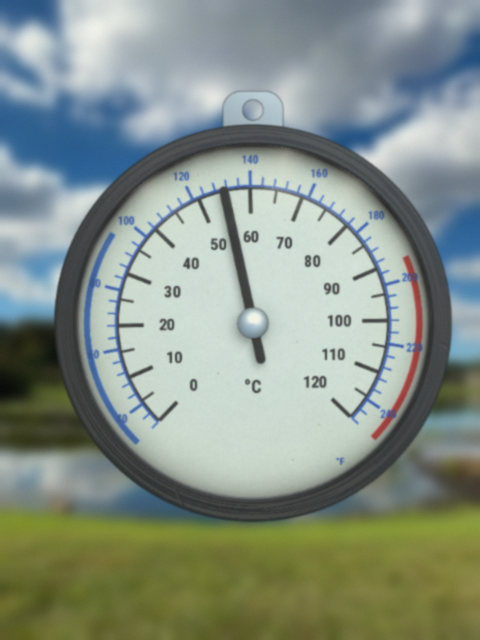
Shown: 55,°C
